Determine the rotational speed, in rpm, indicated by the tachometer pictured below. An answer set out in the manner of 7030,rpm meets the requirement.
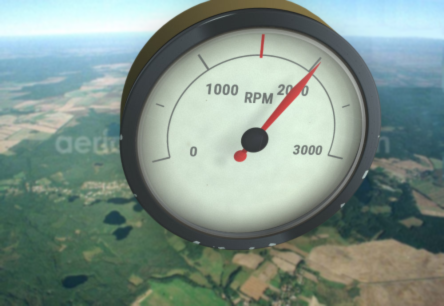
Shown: 2000,rpm
